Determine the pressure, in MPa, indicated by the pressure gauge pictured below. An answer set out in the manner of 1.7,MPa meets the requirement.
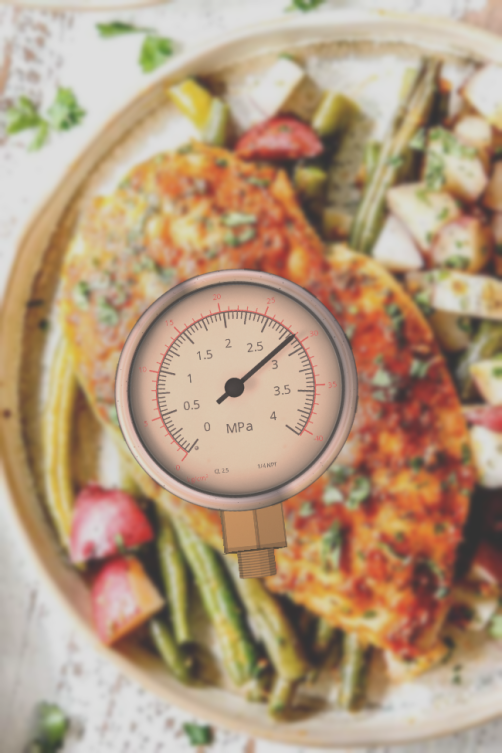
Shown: 2.85,MPa
